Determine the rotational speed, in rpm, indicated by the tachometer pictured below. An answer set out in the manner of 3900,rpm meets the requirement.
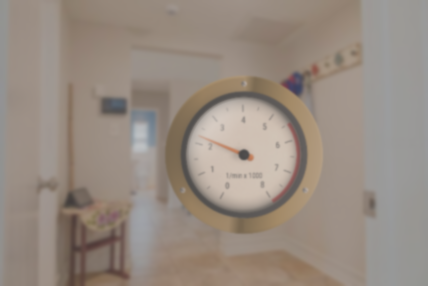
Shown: 2250,rpm
